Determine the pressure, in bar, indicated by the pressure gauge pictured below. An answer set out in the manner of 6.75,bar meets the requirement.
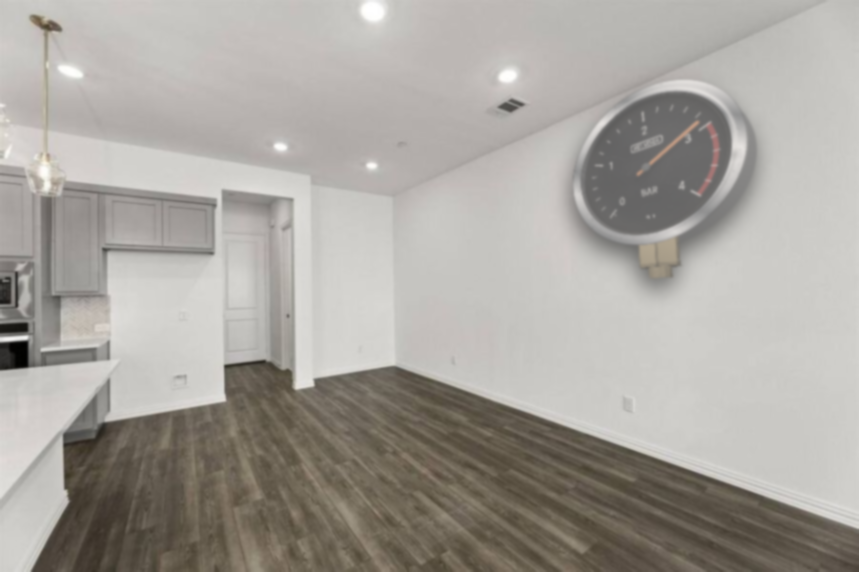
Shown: 2.9,bar
